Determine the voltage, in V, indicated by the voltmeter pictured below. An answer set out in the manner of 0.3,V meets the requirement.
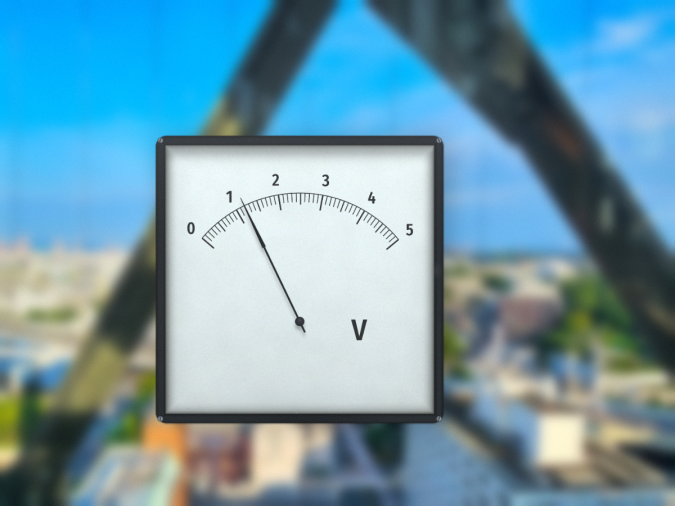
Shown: 1.2,V
